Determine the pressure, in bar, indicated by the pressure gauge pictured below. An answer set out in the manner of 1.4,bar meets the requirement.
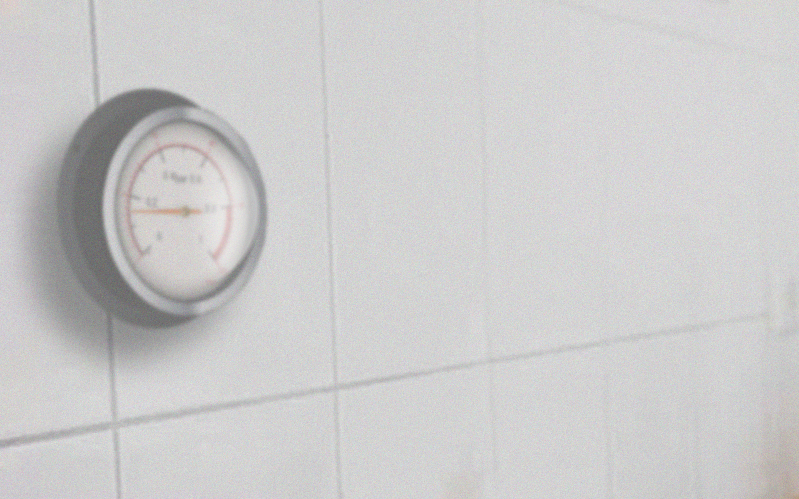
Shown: 0.15,bar
